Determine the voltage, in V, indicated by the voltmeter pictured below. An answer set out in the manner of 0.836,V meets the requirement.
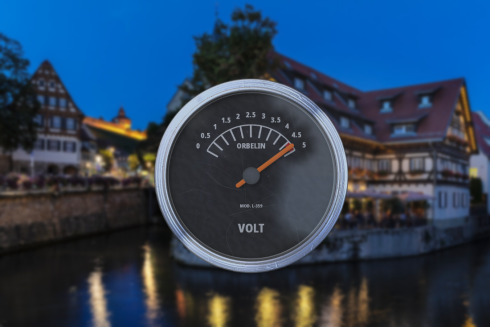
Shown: 4.75,V
